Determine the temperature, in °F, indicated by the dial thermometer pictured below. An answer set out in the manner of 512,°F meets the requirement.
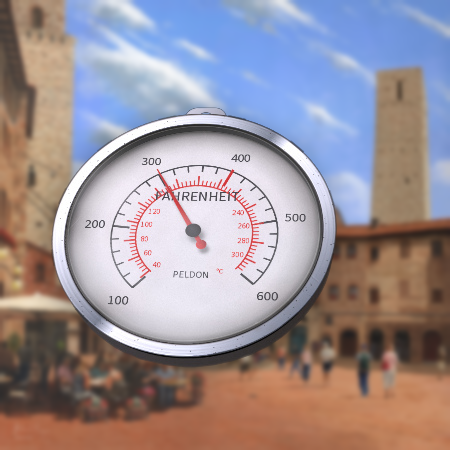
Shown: 300,°F
